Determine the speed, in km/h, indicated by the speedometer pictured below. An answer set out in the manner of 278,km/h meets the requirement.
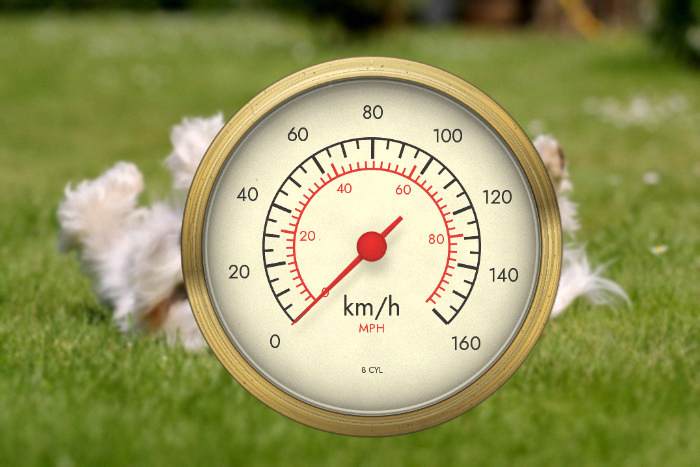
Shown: 0,km/h
